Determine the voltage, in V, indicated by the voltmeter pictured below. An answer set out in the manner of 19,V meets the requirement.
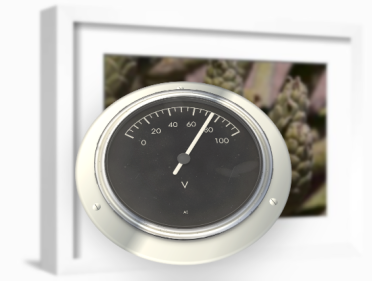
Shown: 75,V
